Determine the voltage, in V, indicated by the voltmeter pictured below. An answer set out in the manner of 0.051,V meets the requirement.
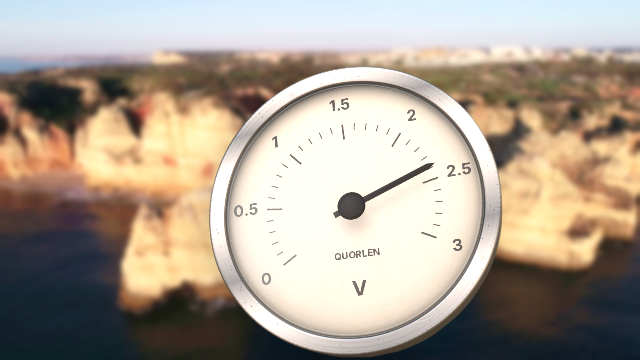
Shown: 2.4,V
